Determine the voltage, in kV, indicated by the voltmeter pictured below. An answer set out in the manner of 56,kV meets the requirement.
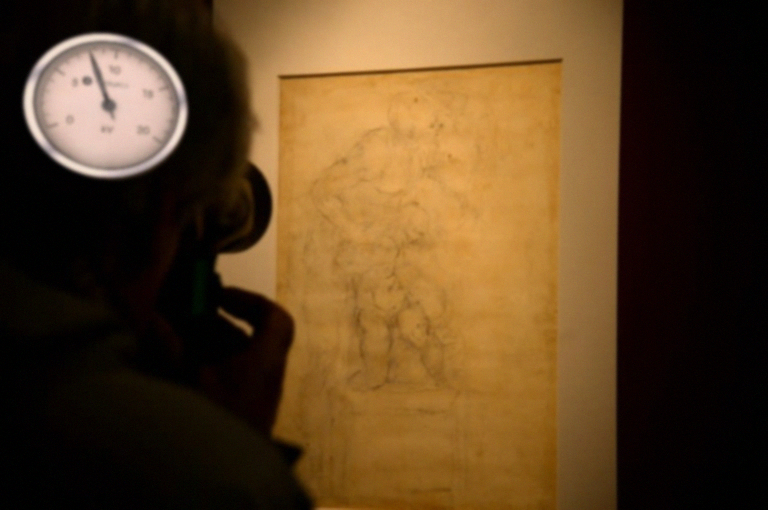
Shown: 8,kV
